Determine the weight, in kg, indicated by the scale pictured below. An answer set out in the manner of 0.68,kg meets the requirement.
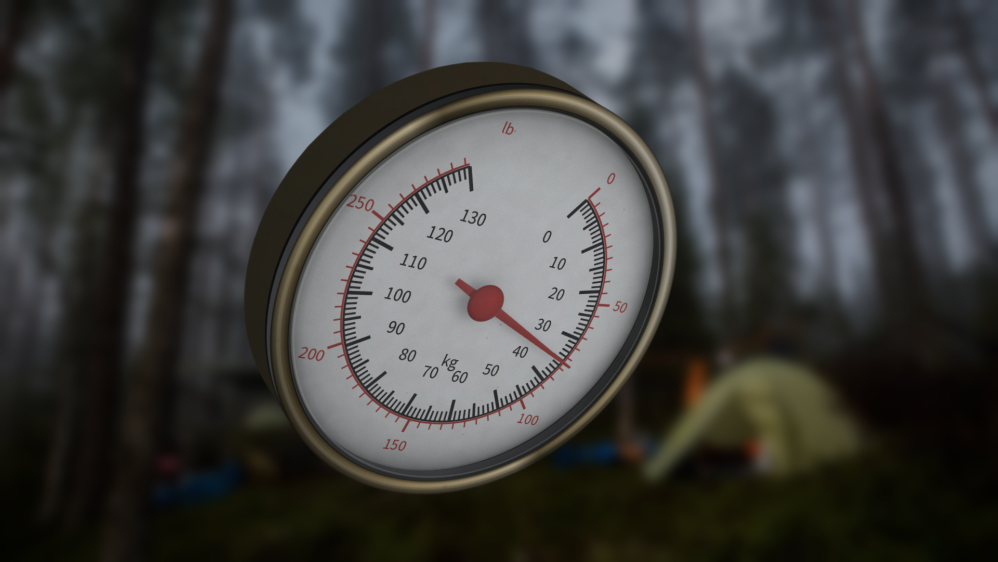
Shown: 35,kg
